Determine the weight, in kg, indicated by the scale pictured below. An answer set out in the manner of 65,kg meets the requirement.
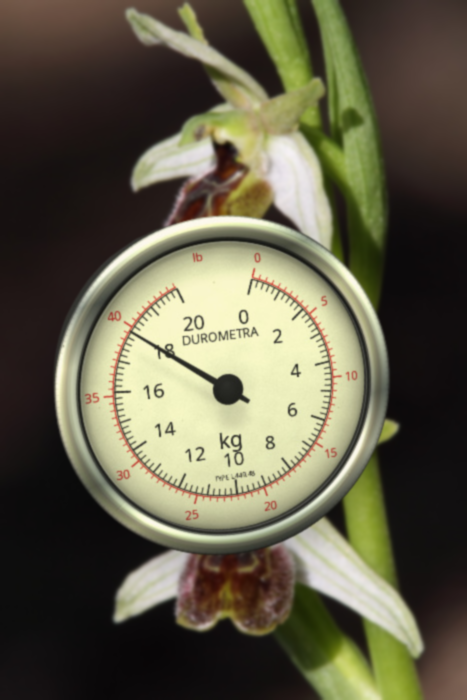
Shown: 18,kg
